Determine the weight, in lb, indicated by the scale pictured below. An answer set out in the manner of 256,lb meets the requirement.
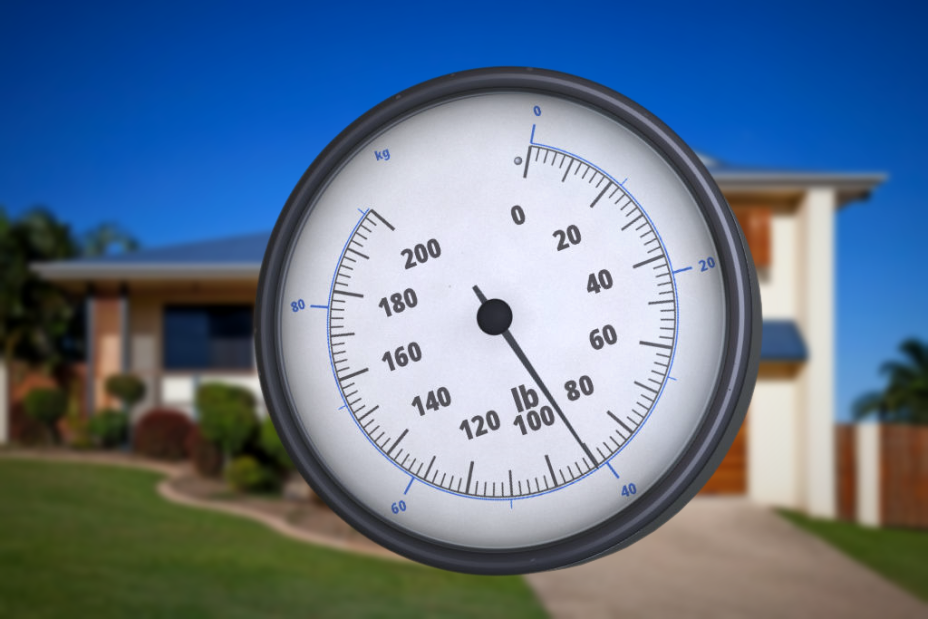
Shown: 90,lb
